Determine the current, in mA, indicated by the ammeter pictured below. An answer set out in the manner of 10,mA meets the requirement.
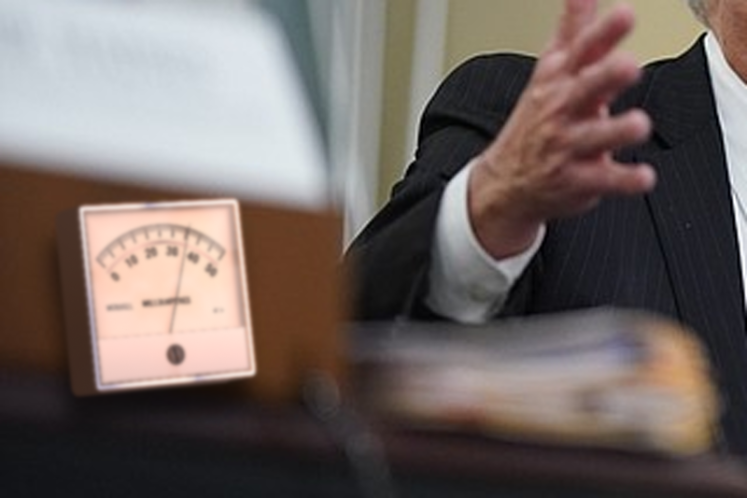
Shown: 35,mA
